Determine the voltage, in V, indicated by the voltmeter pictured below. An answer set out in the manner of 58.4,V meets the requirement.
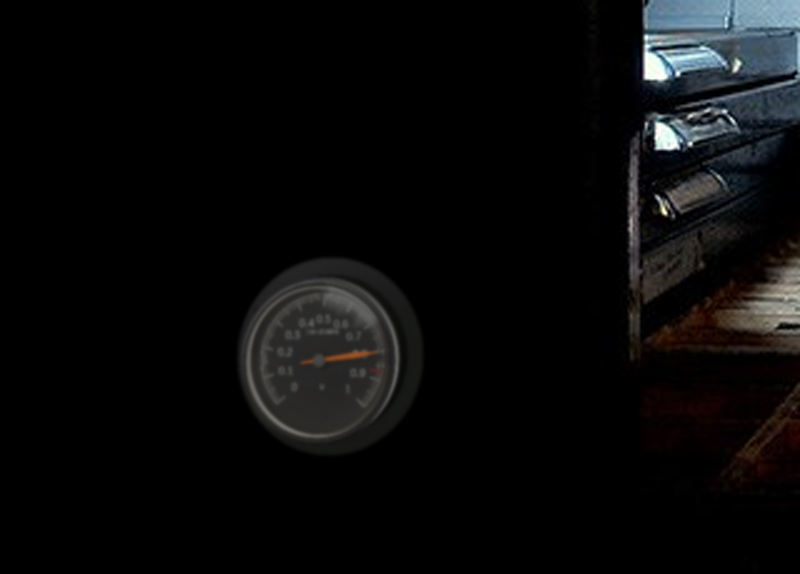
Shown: 0.8,V
